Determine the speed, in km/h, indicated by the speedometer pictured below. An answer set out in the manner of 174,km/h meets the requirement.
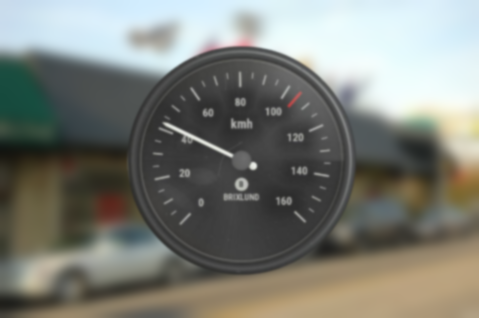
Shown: 42.5,km/h
